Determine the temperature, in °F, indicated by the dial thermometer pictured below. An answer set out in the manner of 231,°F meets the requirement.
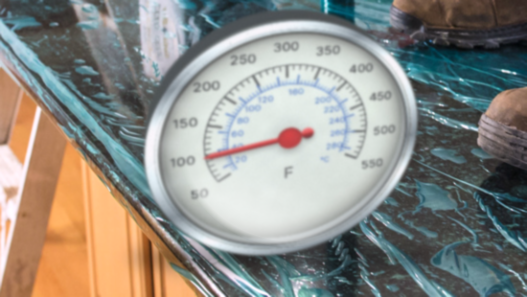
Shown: 100,°F
